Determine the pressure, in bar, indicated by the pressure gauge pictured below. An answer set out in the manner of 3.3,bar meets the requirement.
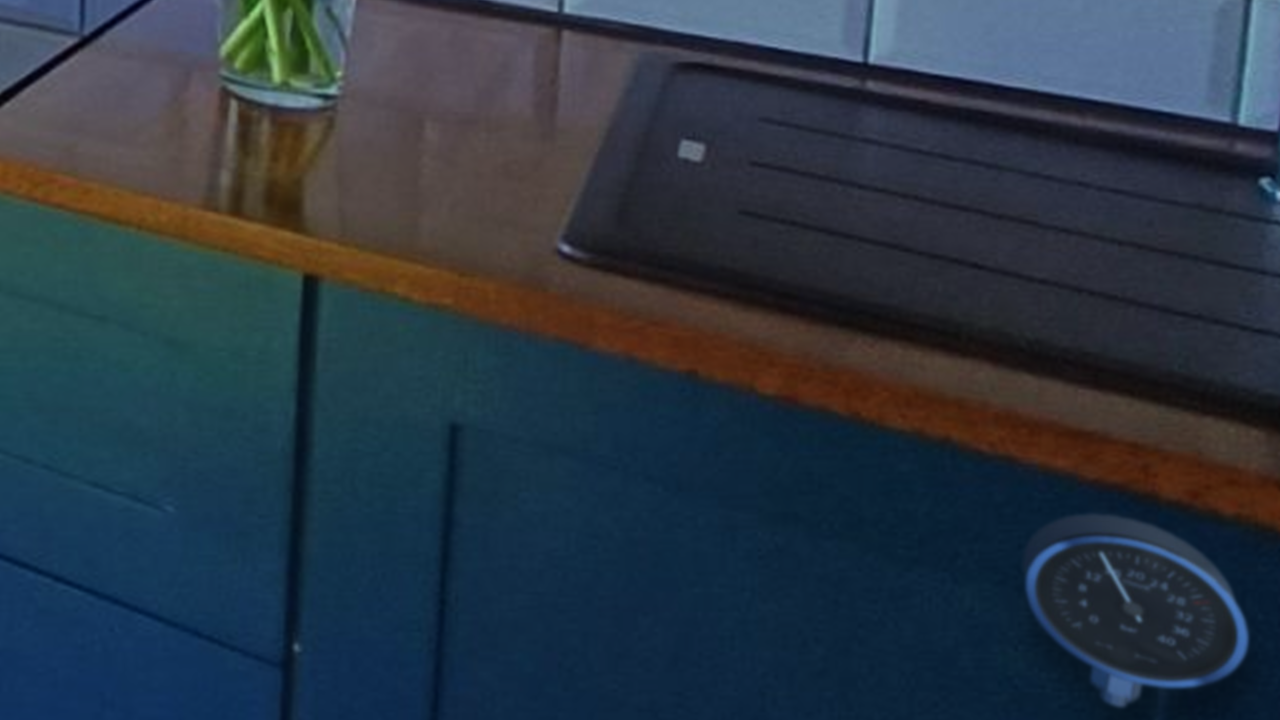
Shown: 16,bar
